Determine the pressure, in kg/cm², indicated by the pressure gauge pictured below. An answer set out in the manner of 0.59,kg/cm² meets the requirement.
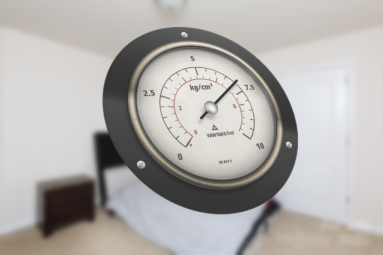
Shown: 7,kg/cm²
